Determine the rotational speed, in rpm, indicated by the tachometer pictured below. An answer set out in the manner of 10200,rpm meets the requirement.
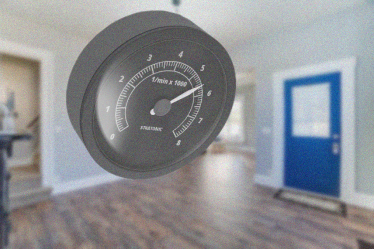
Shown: 5500,rpm
